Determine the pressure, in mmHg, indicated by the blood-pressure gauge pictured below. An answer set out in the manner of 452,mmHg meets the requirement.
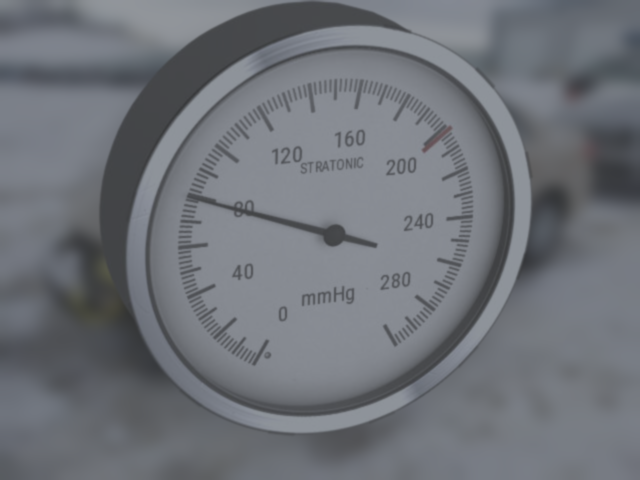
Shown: 80,mmHg
